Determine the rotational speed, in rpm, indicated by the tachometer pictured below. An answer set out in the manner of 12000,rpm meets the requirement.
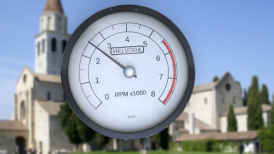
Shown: 2500,rpm
